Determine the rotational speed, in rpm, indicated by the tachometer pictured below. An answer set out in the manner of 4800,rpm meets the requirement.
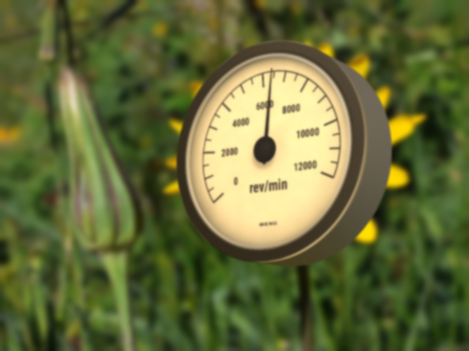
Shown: 6500,rpm
